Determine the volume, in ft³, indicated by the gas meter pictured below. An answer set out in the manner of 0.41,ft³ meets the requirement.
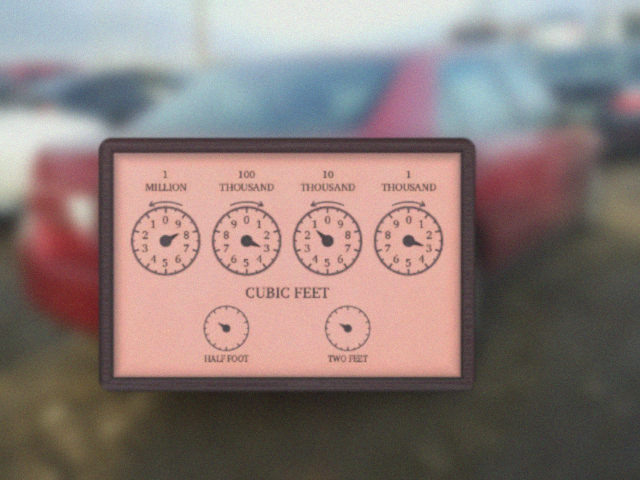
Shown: 831300,ft³
